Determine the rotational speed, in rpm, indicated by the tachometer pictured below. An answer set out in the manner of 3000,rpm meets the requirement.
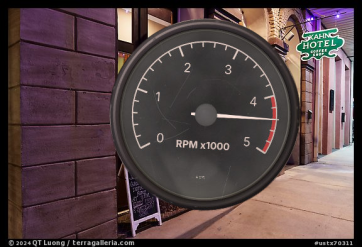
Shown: 4400,rpm
